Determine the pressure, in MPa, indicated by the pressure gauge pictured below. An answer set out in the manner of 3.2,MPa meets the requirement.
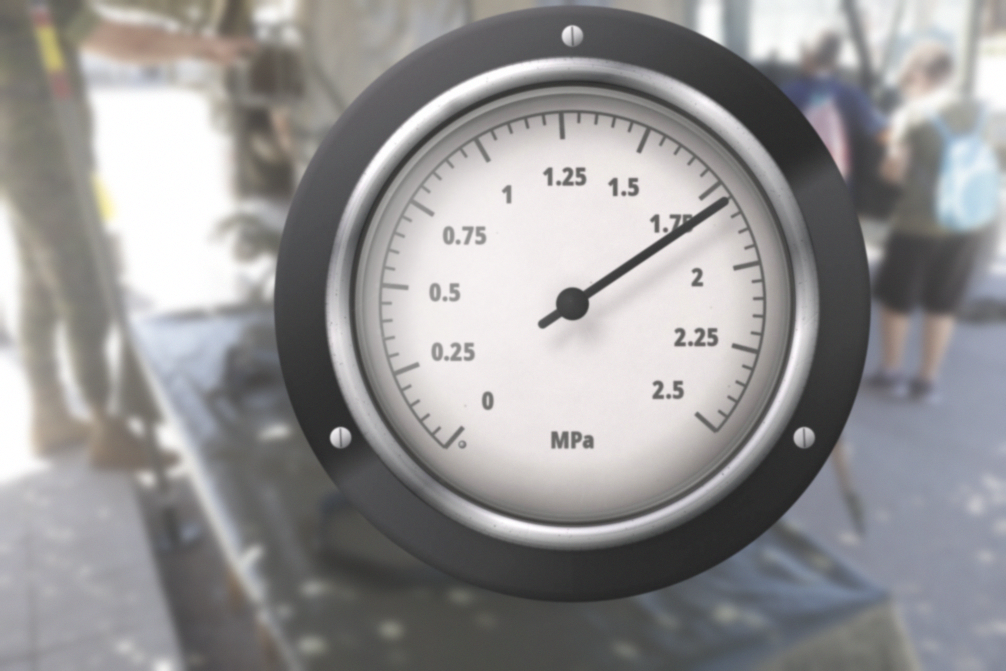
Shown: 1.8,MPa
